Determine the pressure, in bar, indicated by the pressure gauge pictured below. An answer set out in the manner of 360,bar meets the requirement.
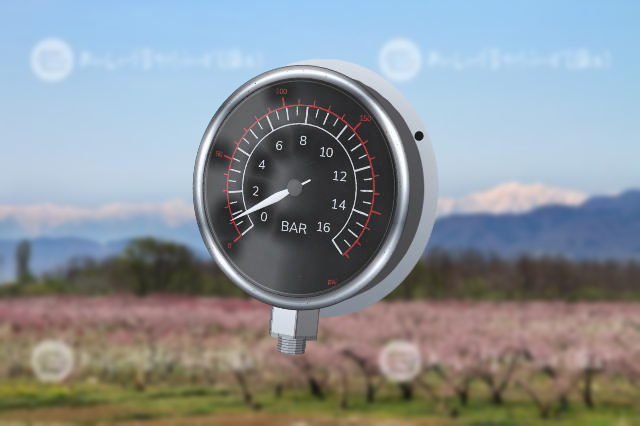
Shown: 0.75,bar
